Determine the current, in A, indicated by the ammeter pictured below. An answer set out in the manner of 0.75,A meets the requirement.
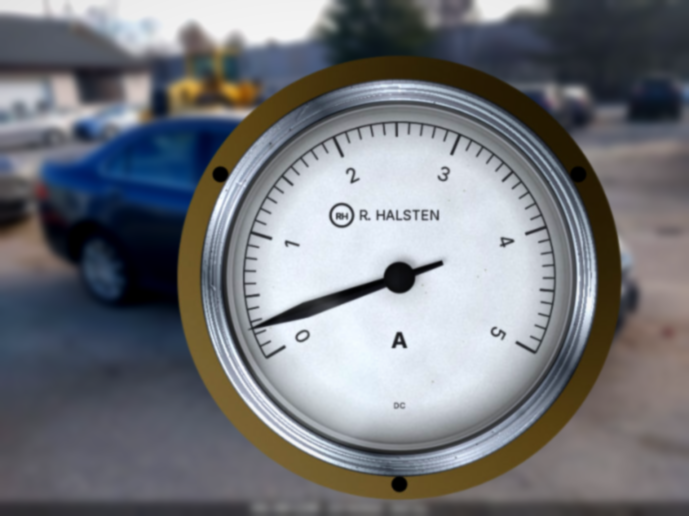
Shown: 0.25,A
